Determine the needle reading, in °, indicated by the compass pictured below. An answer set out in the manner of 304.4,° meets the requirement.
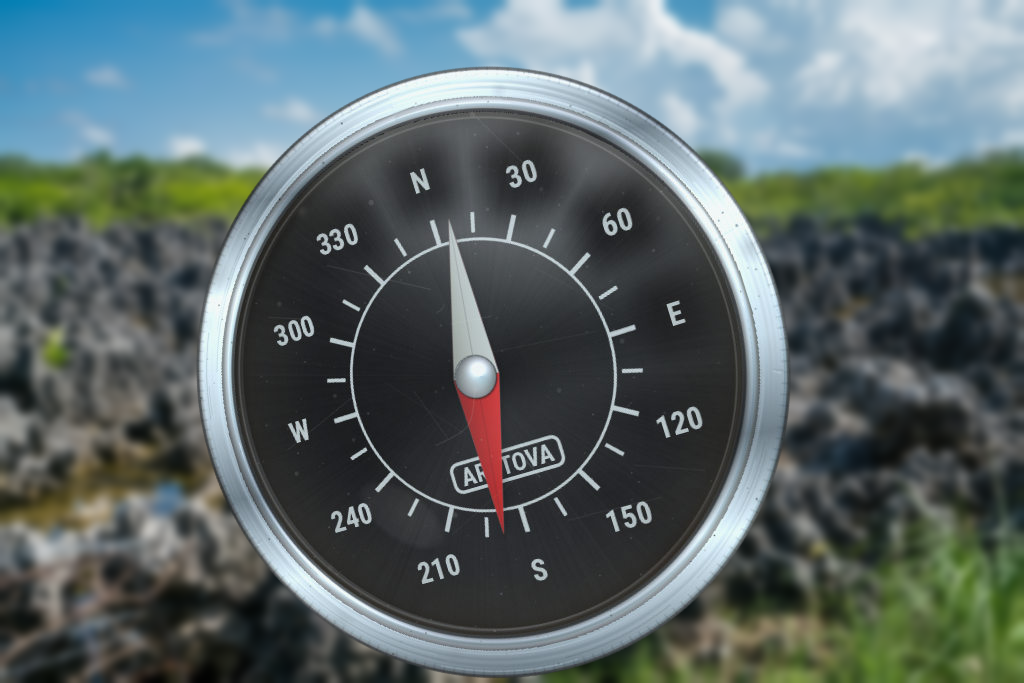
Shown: 187.5,°
